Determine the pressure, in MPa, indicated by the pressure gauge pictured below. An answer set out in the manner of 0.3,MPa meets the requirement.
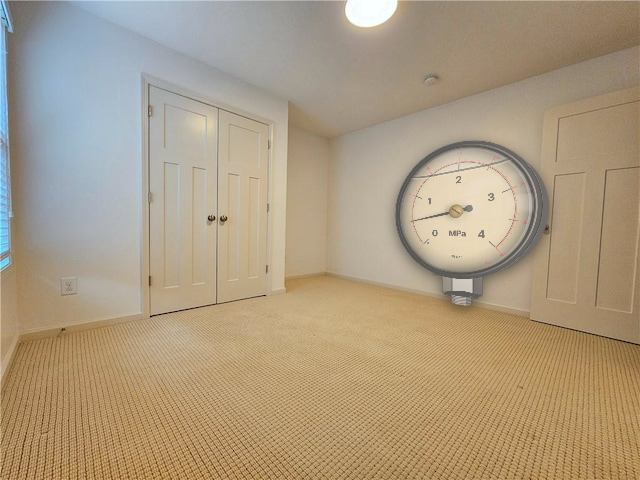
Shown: 0.5,MPa
